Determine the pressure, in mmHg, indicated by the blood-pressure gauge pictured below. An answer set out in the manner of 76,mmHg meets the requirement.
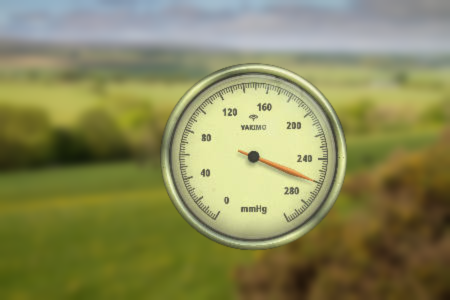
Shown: 260,mmHg
